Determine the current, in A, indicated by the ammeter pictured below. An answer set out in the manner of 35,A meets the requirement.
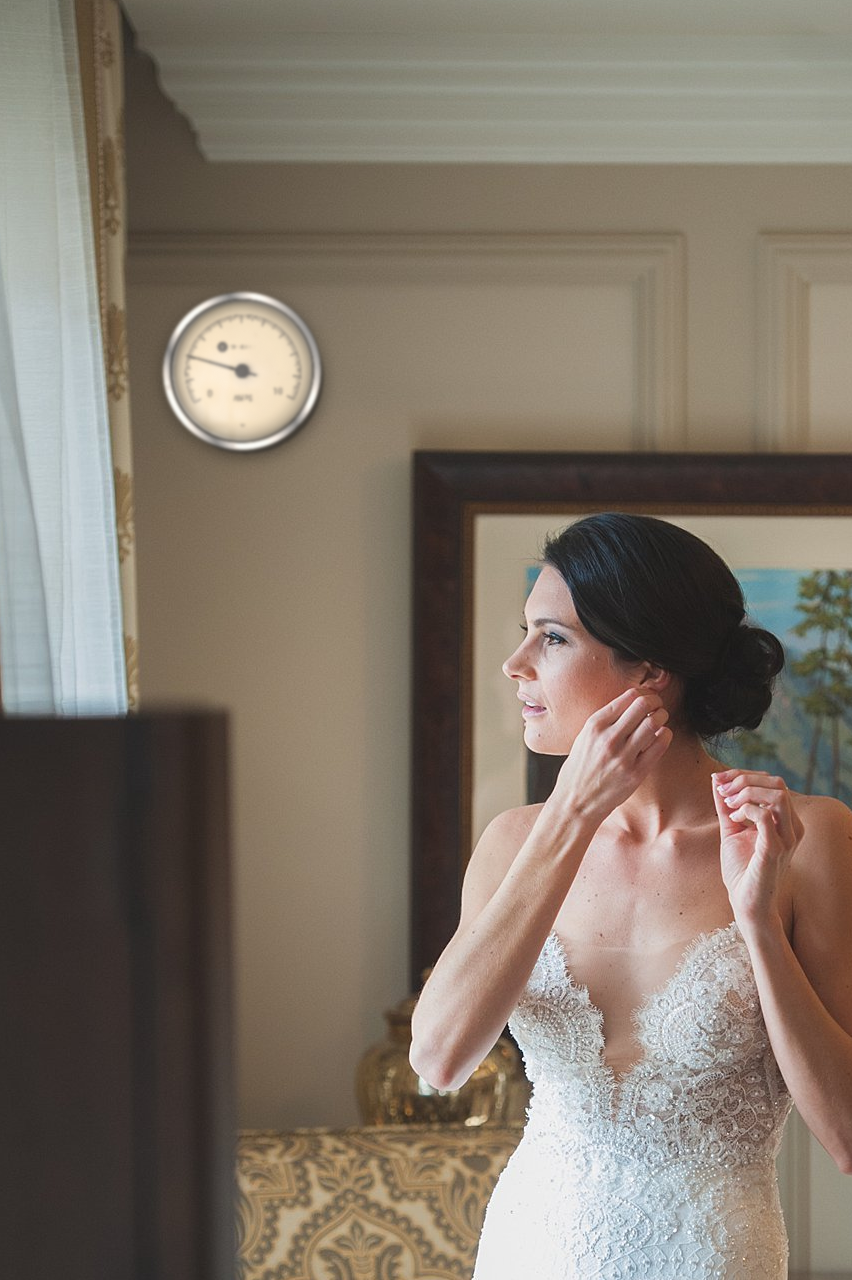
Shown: 2,A
